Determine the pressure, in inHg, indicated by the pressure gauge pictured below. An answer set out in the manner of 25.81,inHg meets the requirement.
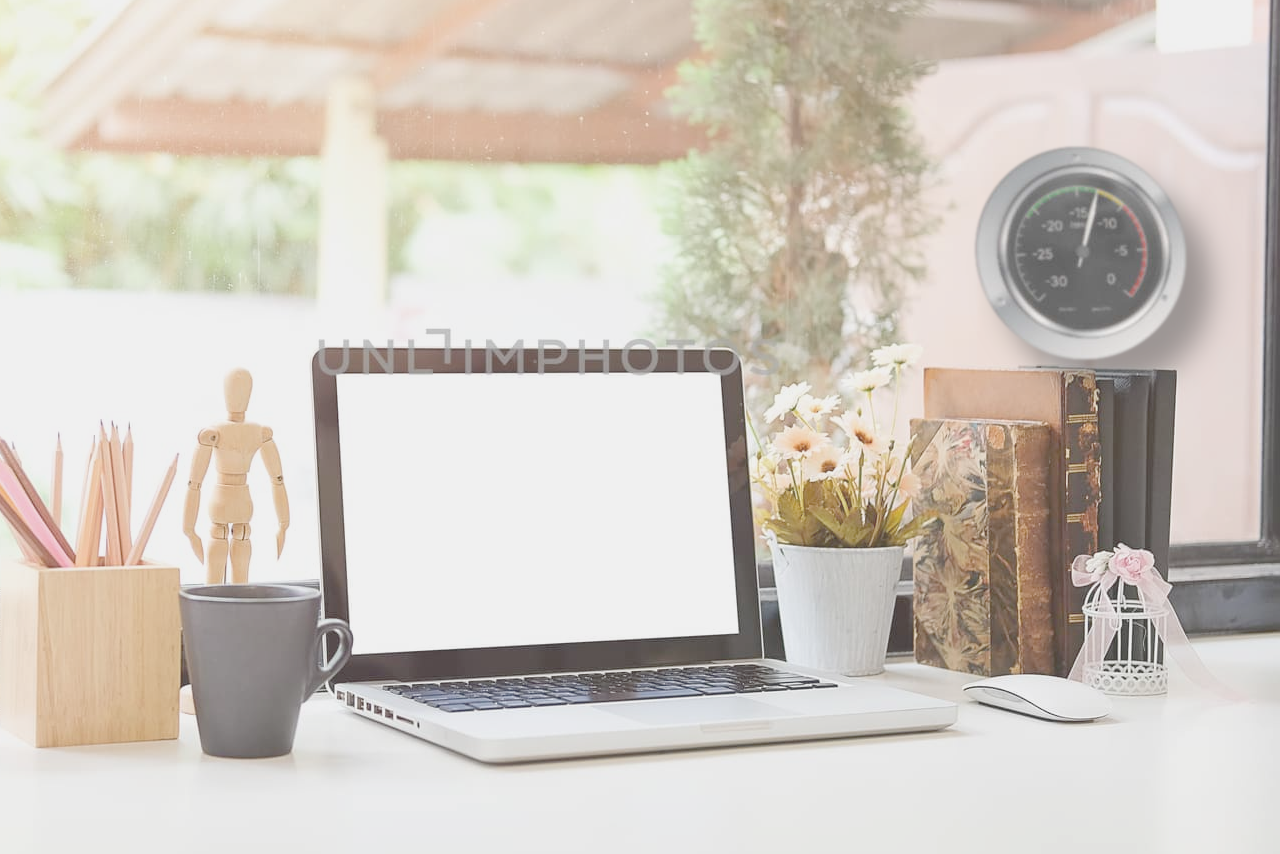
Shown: -13,inHg
